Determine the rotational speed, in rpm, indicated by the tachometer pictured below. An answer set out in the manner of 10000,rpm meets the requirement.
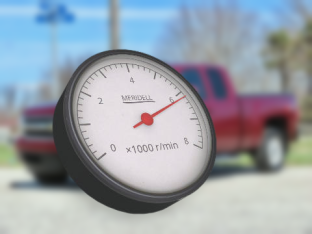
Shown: 6200,rpm
